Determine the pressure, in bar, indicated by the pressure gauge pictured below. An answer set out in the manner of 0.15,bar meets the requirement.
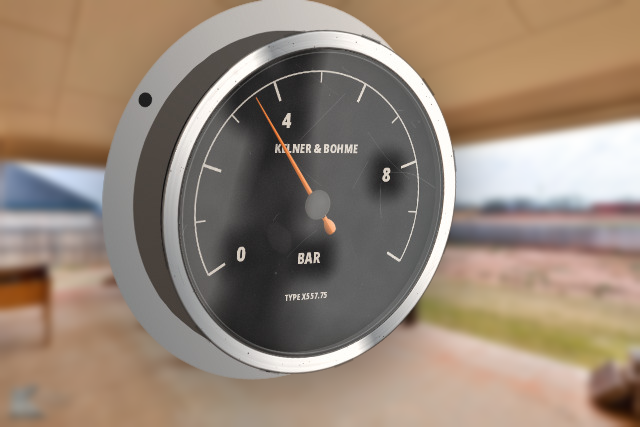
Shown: 3.5,bar
